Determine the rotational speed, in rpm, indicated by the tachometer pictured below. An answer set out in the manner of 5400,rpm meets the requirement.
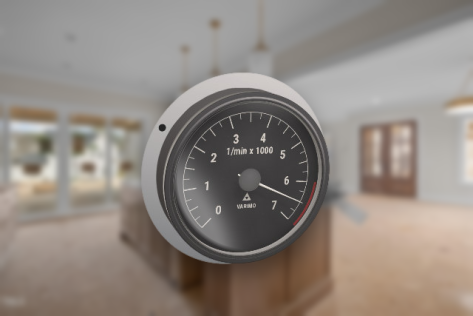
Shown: 6500,rpm
